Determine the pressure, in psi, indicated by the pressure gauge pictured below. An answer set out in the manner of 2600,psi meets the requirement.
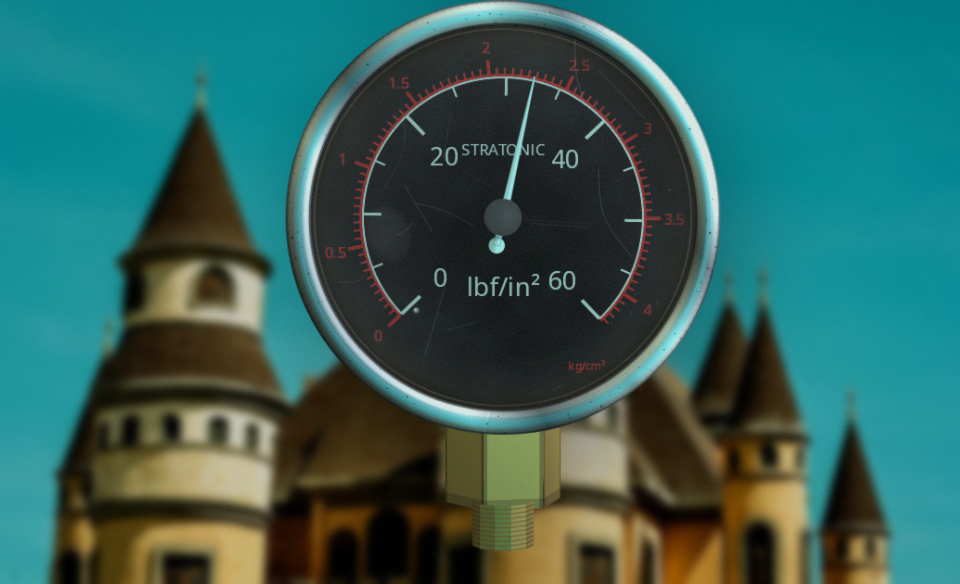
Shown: 32.5,psi
